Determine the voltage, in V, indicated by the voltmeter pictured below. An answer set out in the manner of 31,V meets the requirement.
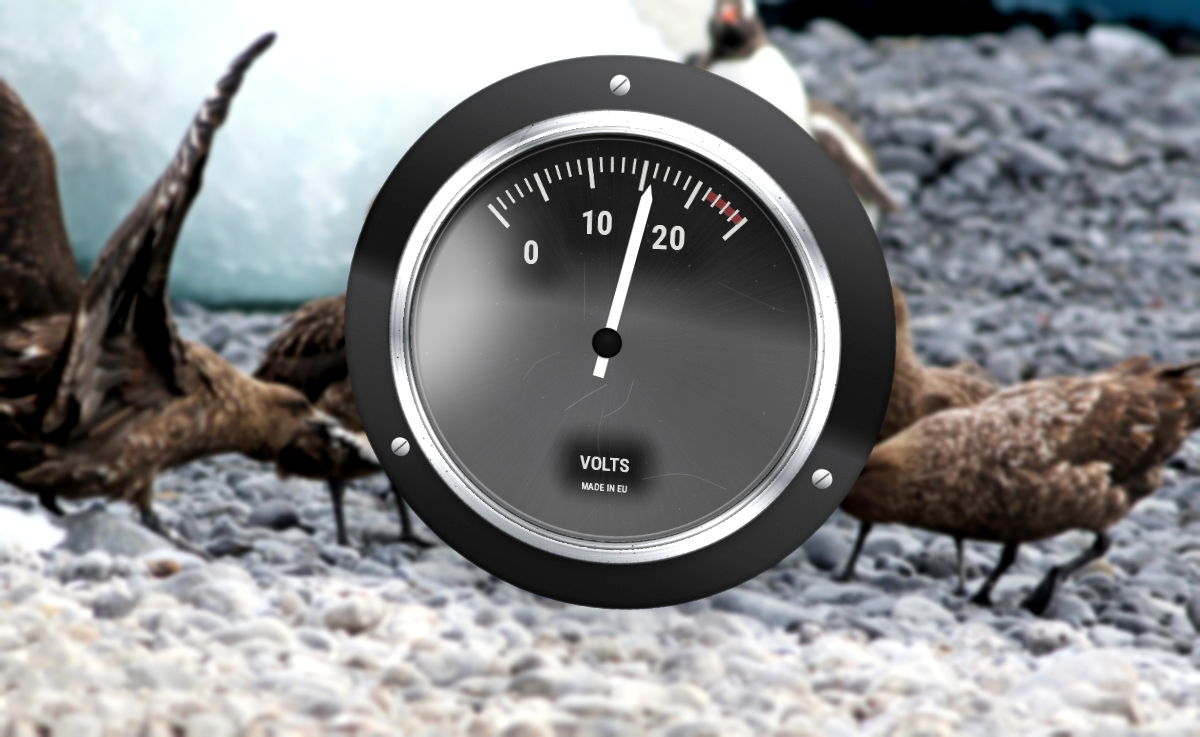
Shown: 16,V
